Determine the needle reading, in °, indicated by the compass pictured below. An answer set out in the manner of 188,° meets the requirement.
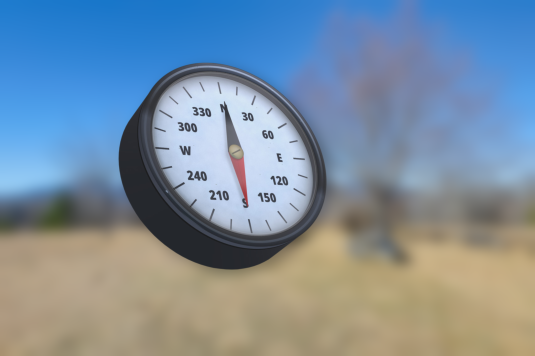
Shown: 180,°
